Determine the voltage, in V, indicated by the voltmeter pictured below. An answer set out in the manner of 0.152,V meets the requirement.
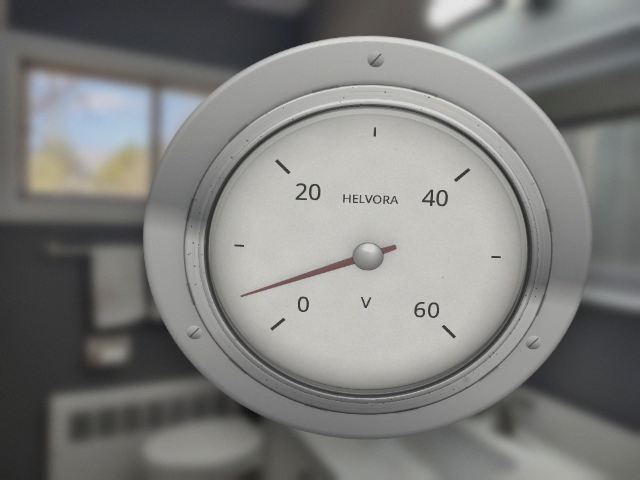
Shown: 5,V
